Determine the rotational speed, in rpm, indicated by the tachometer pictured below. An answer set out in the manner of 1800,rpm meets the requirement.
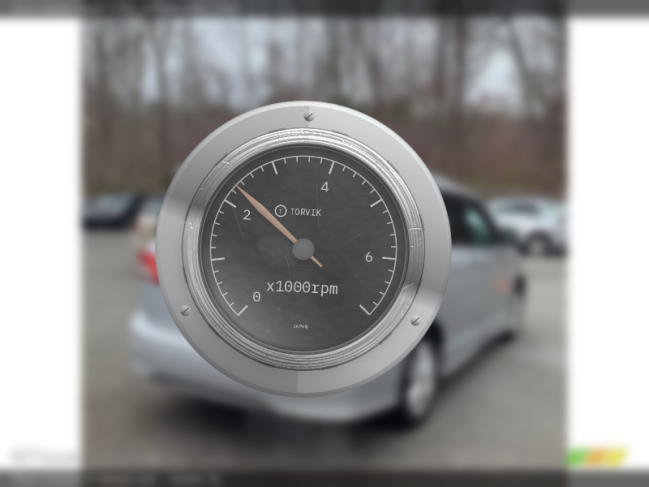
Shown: 2300,rpm
